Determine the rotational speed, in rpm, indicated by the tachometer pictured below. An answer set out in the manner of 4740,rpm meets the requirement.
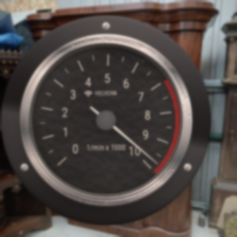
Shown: 9750,rpm
